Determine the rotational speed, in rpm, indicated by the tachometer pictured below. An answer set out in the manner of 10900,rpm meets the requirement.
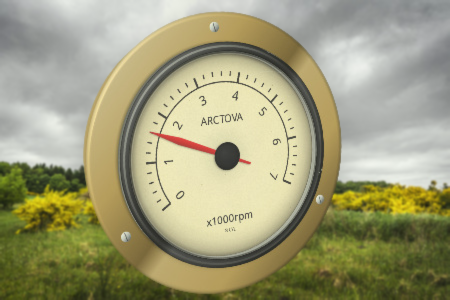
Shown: 1600,rpm
